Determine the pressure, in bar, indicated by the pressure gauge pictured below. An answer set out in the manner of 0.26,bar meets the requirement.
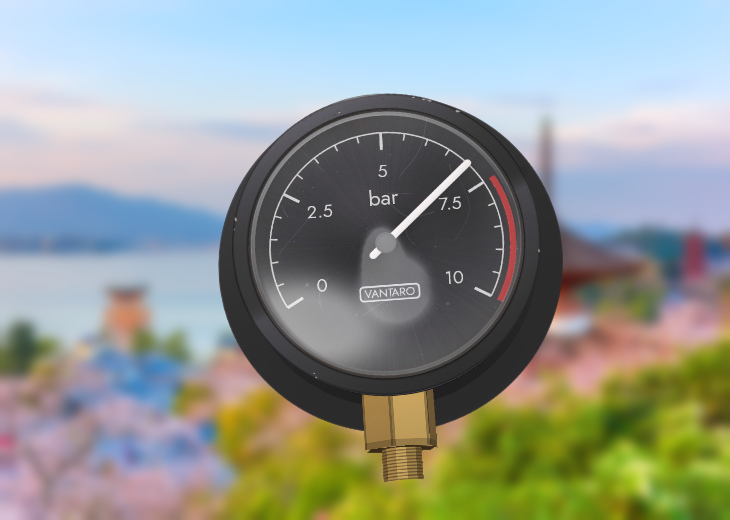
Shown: 7,bar
